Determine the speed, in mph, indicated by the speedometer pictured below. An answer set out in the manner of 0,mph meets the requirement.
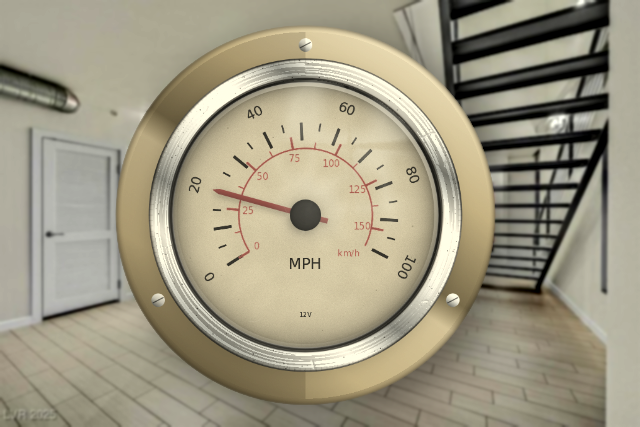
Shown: 20,mph
